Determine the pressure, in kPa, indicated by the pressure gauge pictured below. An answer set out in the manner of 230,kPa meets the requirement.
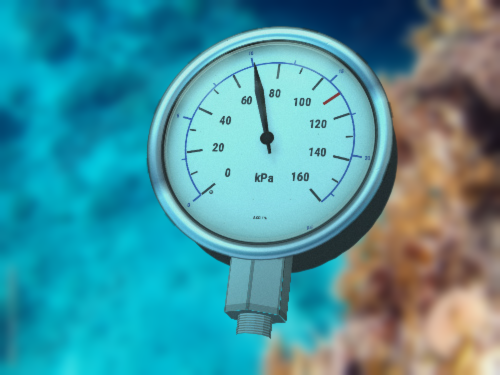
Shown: 70,kPa
